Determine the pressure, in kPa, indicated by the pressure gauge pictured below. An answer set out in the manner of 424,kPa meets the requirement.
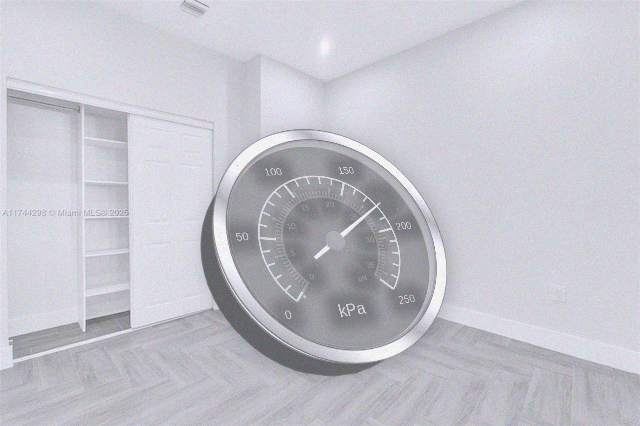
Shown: 180,kPa
